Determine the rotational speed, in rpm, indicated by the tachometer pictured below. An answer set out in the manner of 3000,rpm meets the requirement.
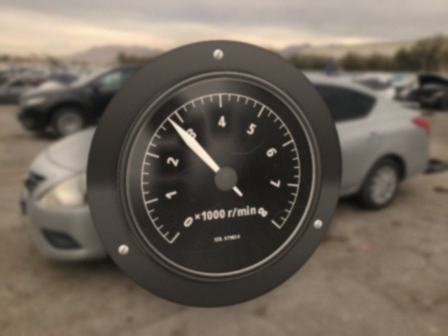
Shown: 2800,rpm
